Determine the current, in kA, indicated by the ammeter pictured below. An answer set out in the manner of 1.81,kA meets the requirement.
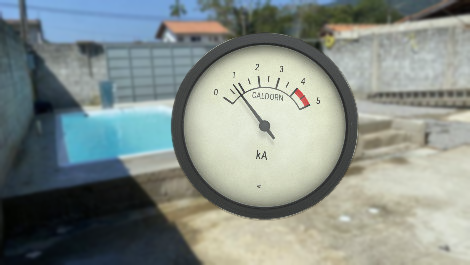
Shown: 0.75,kA
